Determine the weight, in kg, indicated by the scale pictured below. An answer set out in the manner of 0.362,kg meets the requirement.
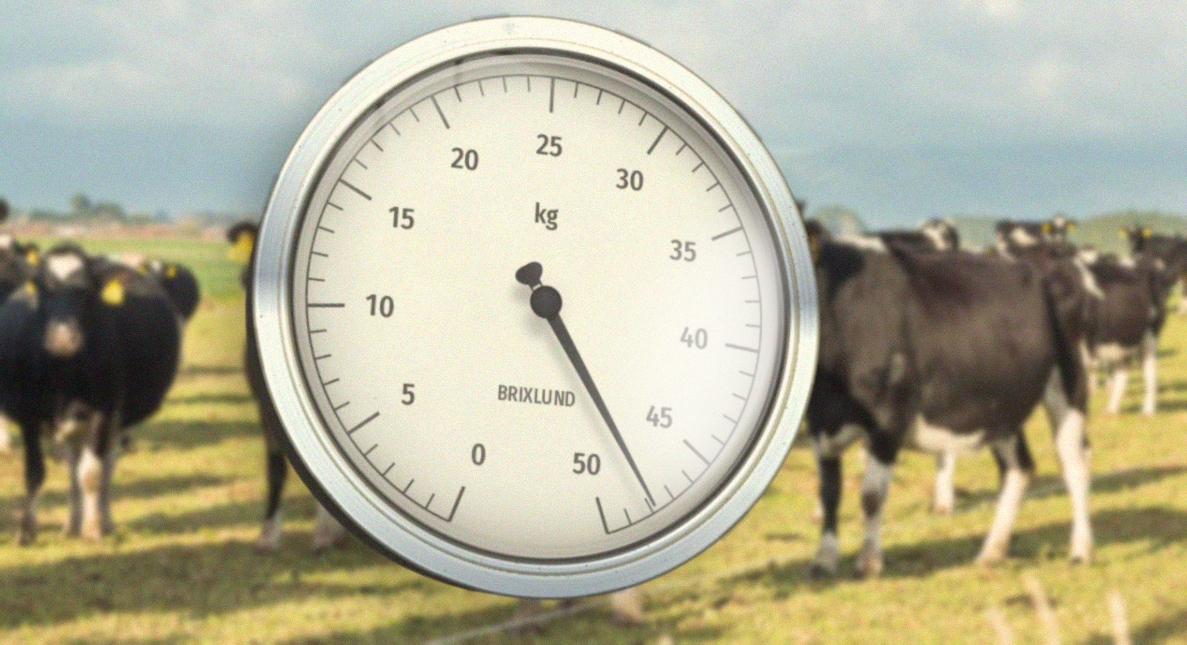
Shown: 48,kg
